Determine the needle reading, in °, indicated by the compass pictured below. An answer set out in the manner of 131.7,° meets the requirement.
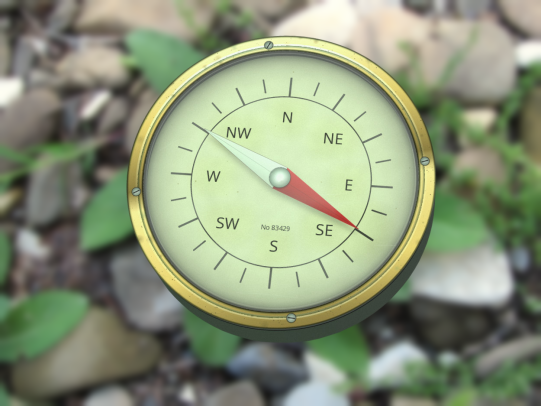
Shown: 120,°
